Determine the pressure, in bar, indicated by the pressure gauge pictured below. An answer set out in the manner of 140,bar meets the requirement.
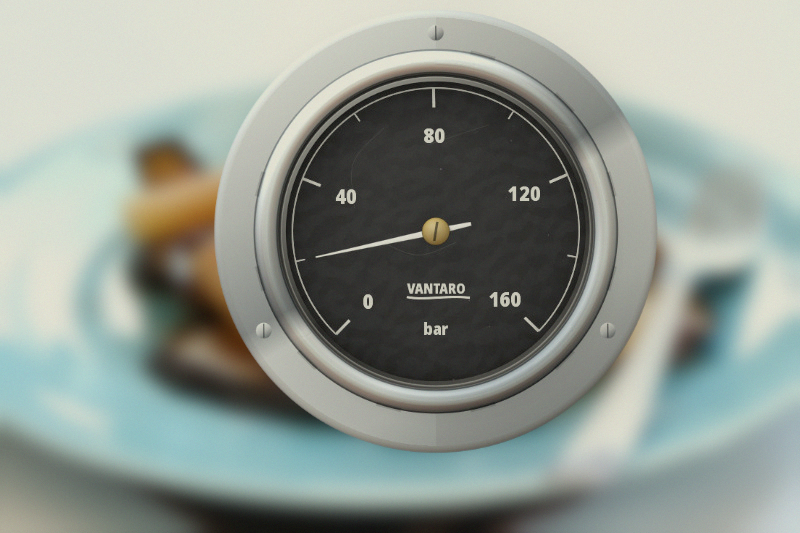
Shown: 20,bar
